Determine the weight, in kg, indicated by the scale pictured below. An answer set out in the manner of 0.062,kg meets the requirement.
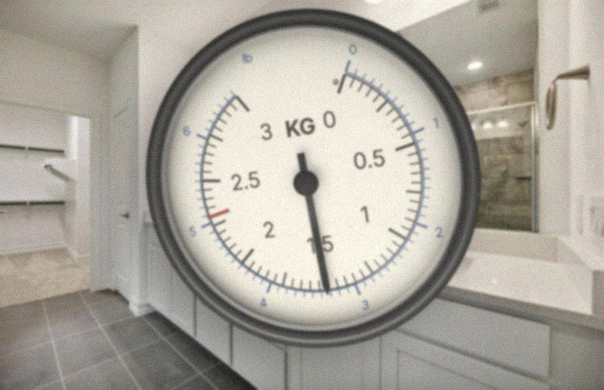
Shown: 1.5,kg
